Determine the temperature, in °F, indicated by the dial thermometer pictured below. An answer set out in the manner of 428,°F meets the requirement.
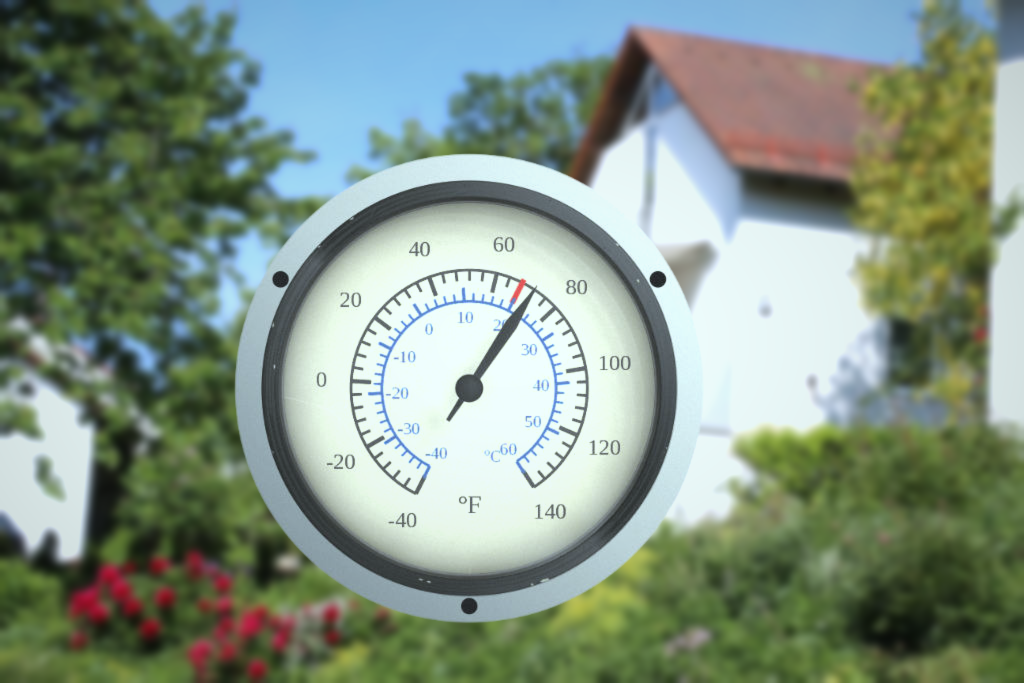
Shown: 72,°F
